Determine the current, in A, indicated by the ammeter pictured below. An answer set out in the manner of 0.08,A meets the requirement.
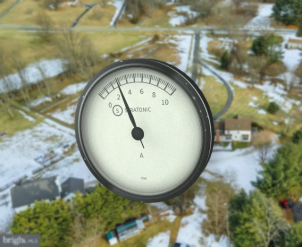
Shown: 3,A
